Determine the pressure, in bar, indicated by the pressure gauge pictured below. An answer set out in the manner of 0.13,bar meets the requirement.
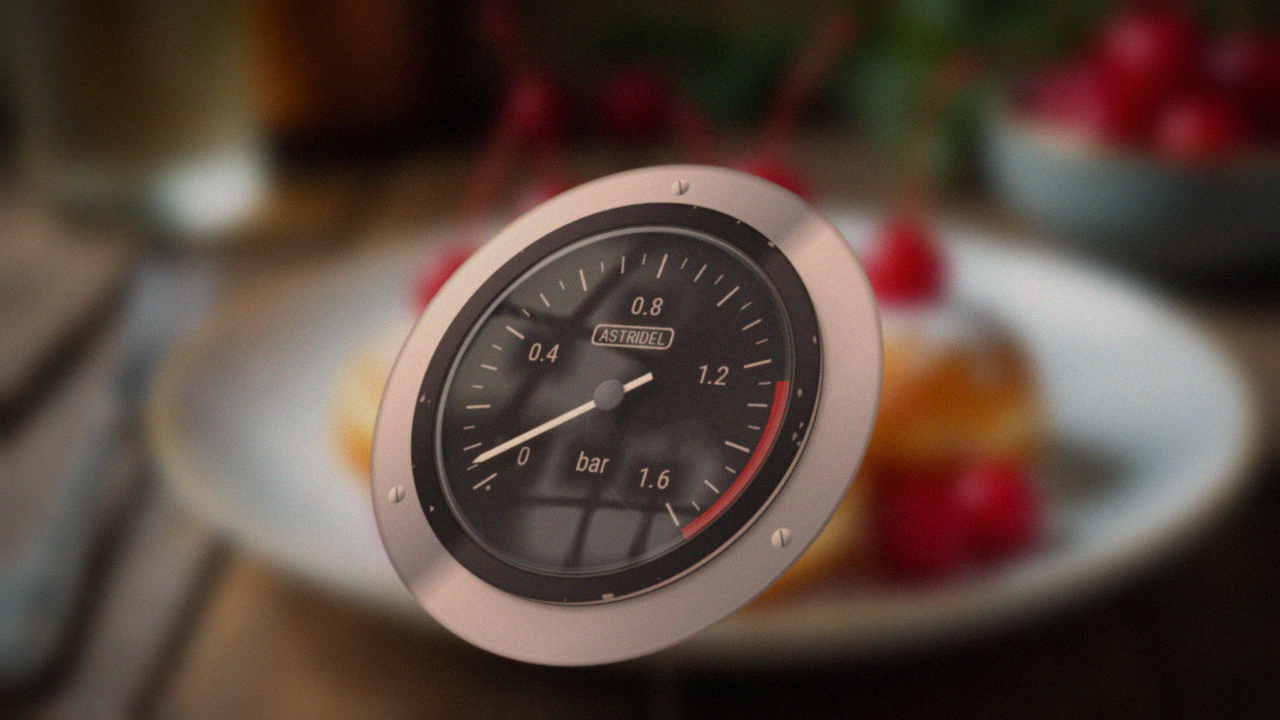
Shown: 0.05,bar
